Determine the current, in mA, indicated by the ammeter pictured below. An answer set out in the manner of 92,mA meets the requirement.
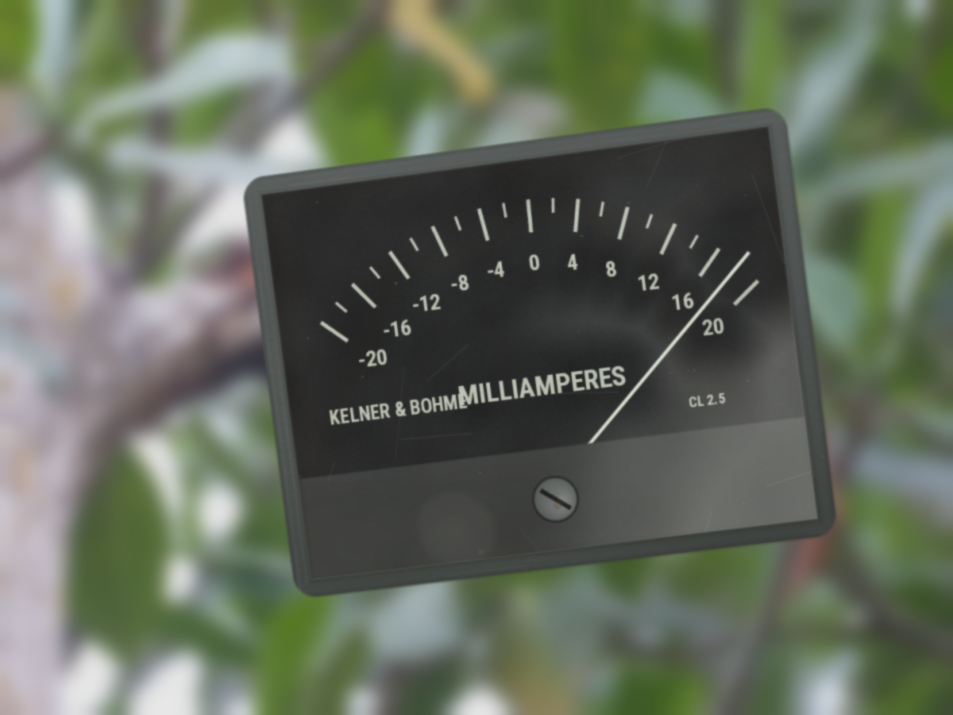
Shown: 18,mA
